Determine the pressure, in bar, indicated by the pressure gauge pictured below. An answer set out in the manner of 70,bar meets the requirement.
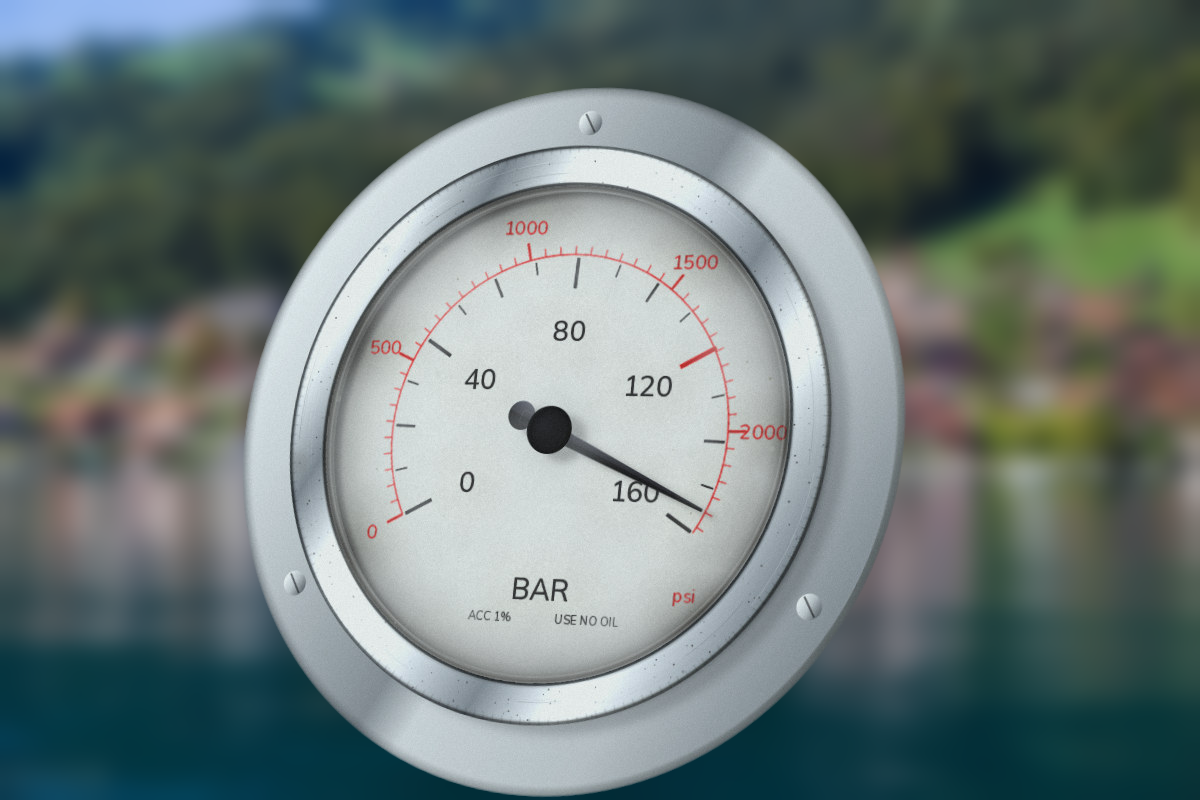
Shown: 155,bar
